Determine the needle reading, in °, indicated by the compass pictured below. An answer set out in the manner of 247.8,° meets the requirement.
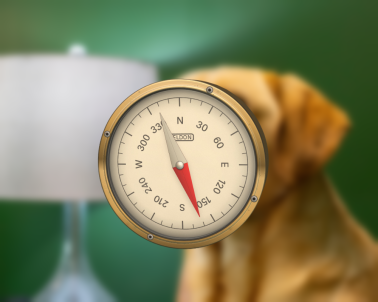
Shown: 160,°
